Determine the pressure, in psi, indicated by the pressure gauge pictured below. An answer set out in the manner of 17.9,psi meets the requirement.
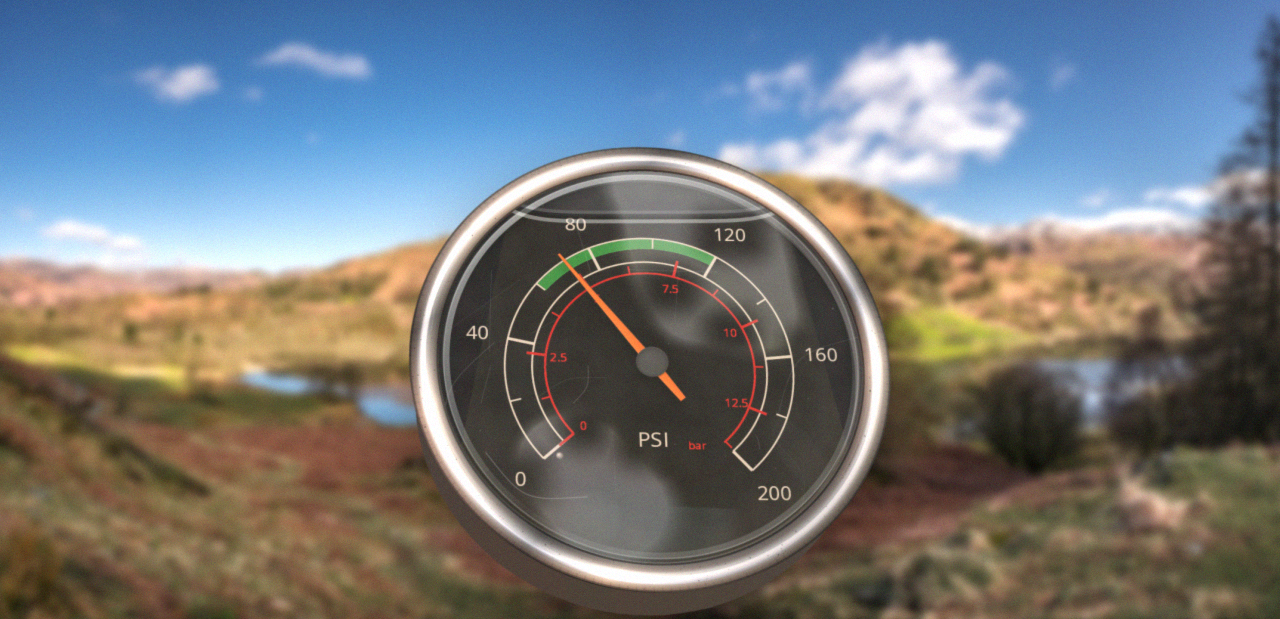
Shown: 70,psi
